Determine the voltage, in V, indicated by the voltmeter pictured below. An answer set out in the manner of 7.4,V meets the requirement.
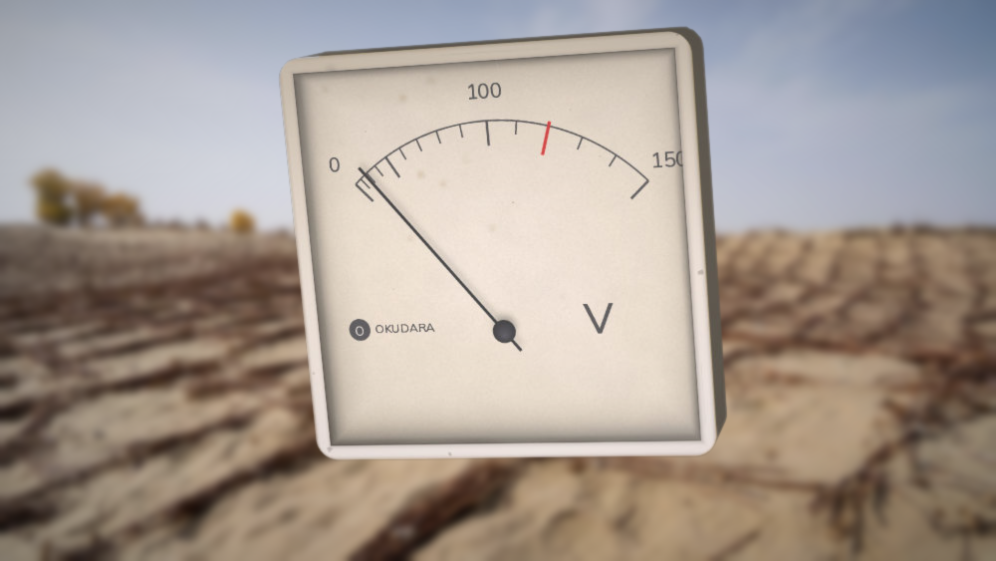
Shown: 30,V
